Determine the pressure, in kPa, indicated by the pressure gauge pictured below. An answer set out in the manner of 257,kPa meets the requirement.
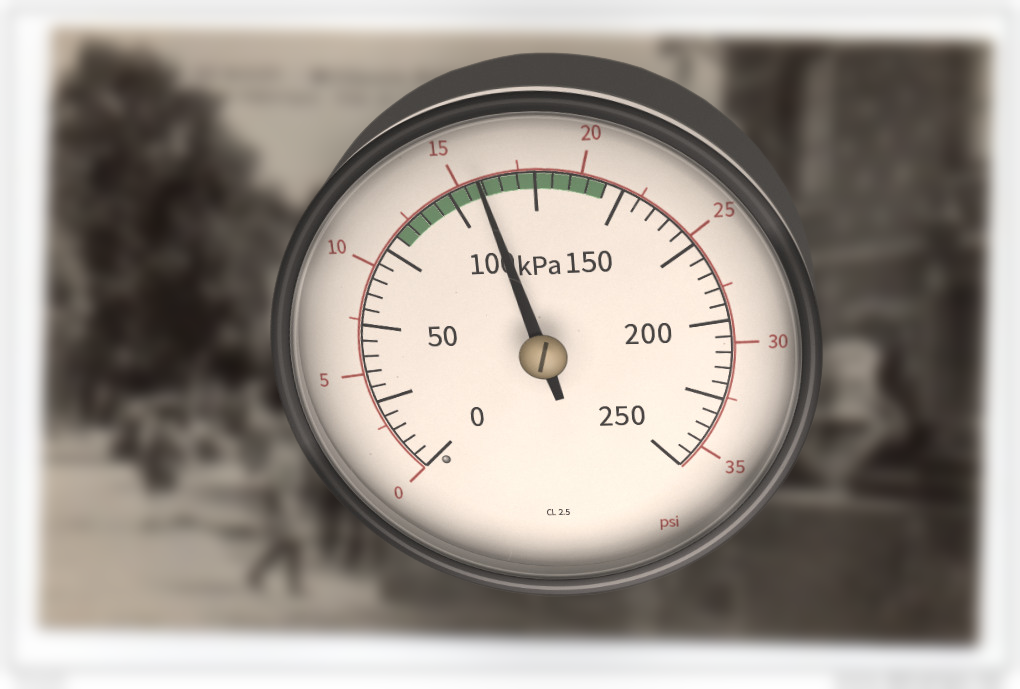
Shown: 110,kPa
